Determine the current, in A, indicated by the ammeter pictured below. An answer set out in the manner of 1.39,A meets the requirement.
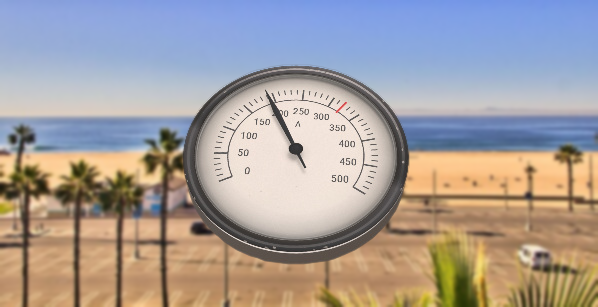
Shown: 190,A
